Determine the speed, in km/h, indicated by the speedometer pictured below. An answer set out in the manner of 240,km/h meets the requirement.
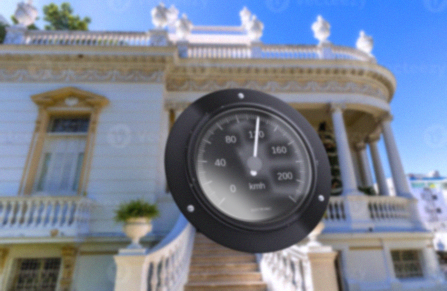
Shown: 120,km/h
